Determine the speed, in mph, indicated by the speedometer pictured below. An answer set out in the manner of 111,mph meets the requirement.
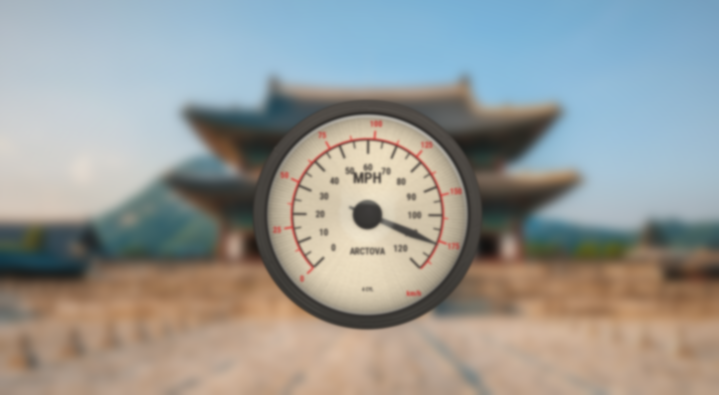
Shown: 110,mph
